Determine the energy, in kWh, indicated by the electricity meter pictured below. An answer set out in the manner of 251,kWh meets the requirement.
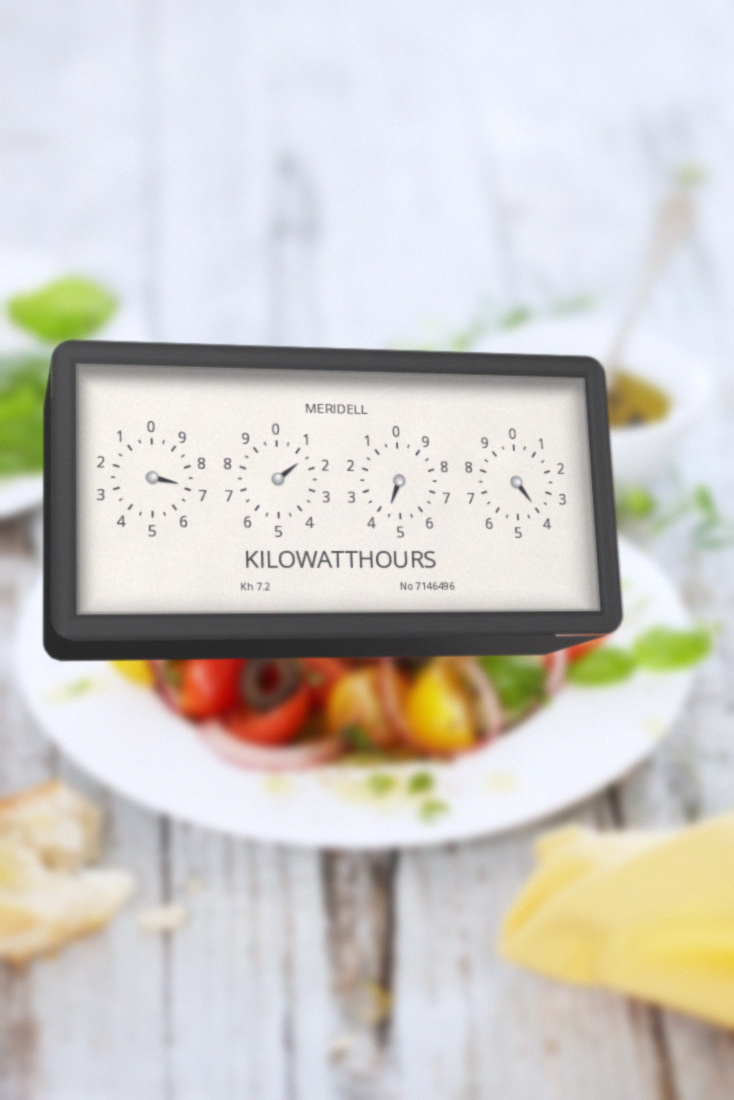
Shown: 7144,kWh
